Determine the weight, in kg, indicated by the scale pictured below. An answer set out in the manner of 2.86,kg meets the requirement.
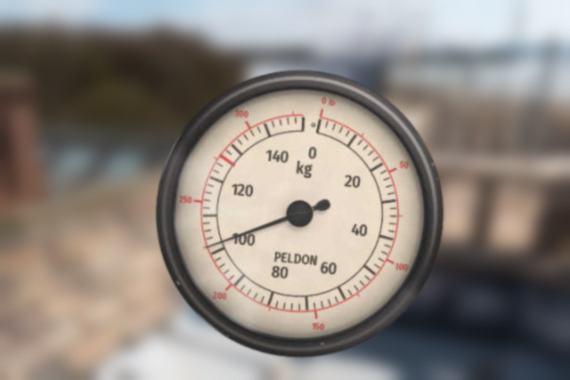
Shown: 102,kg
